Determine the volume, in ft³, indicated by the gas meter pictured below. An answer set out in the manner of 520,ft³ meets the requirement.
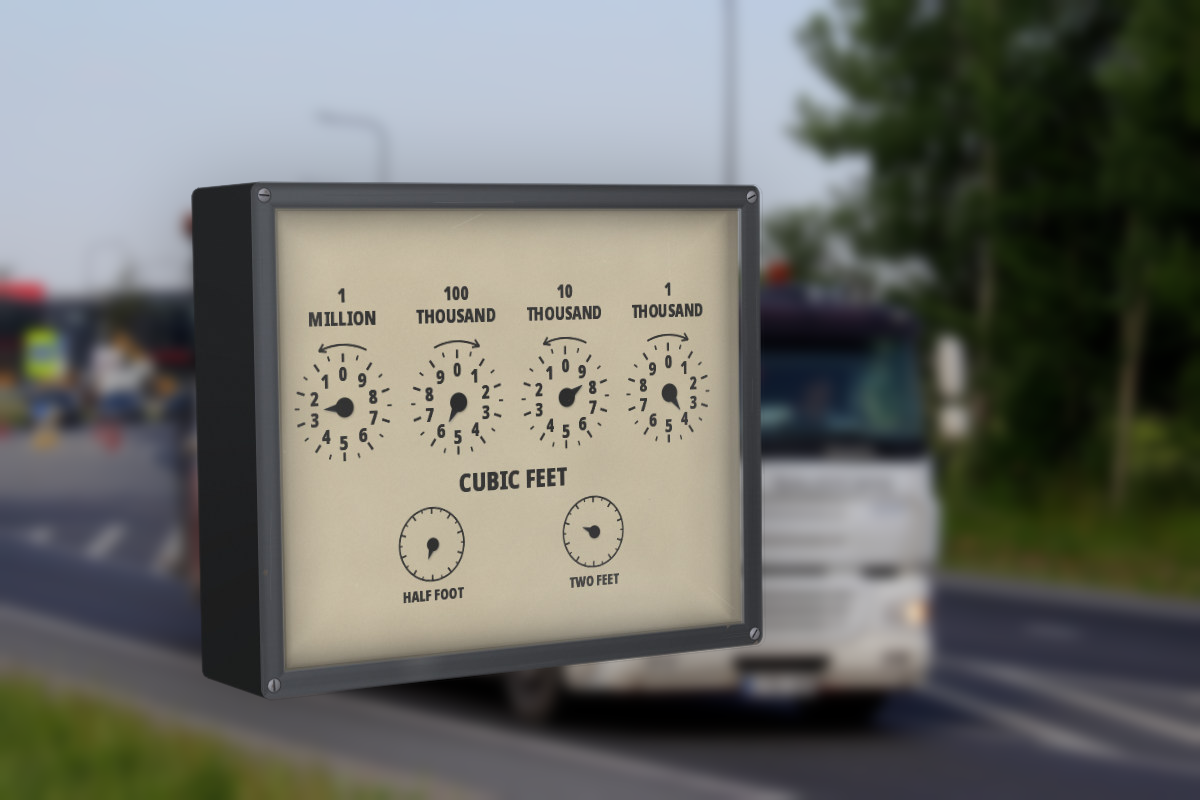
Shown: 258400,ft³
